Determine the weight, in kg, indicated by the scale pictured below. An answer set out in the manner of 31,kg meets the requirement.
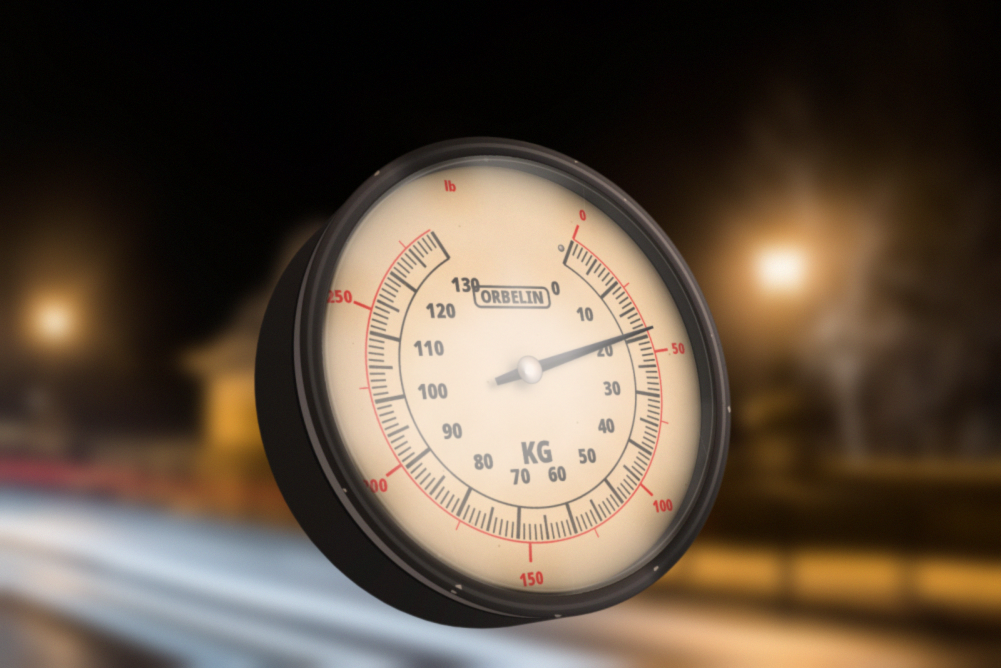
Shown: 19,kg
